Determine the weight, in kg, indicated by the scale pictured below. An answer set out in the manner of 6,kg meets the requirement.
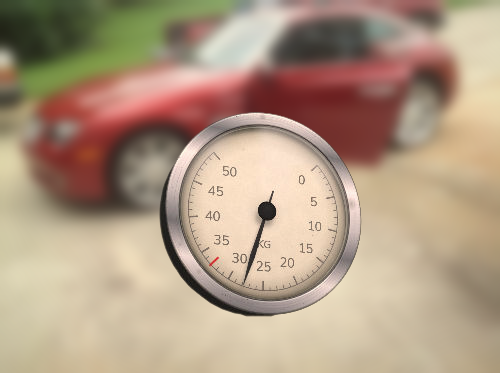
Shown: 28,kg
